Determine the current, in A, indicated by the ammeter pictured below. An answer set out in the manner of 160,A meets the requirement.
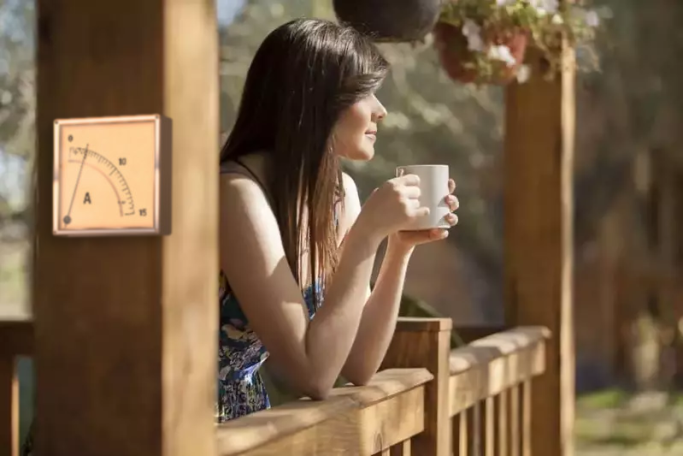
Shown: 5,A
